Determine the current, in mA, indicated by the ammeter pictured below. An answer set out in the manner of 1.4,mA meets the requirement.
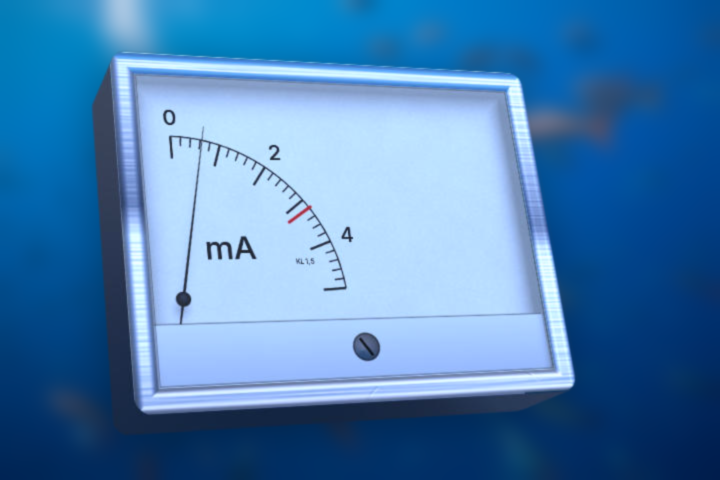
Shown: 0.6,mA
